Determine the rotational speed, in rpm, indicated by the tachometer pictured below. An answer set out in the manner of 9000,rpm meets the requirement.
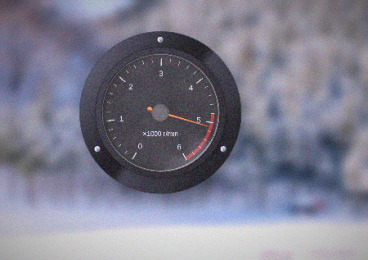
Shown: 5100,rpm
